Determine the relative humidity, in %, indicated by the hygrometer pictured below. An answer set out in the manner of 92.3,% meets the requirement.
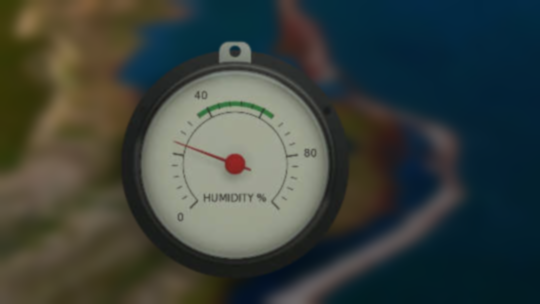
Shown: 24,%
